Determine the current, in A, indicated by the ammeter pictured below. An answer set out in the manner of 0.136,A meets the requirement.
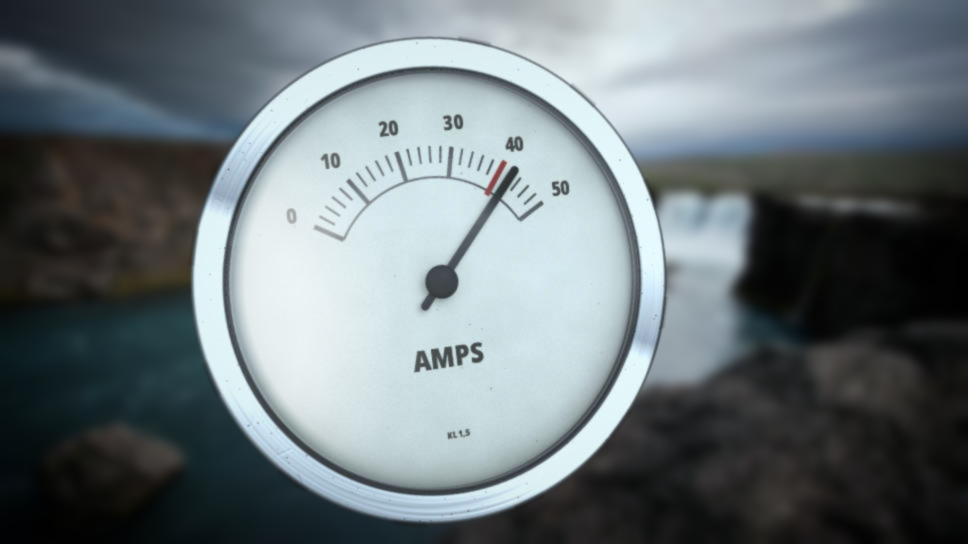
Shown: 42,A
